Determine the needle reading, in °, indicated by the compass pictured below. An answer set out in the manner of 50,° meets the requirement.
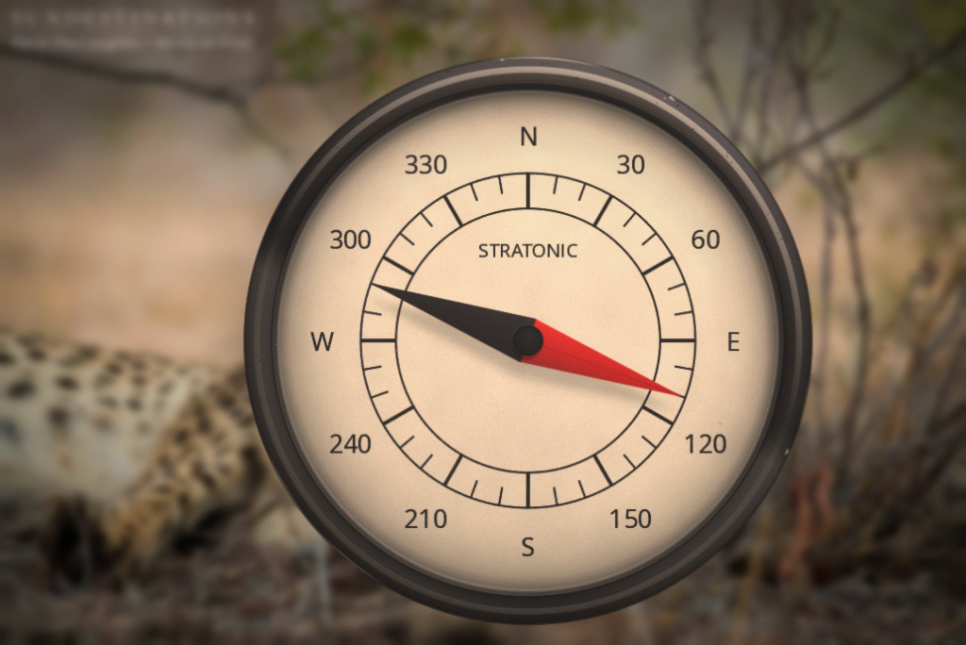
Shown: 110,°
